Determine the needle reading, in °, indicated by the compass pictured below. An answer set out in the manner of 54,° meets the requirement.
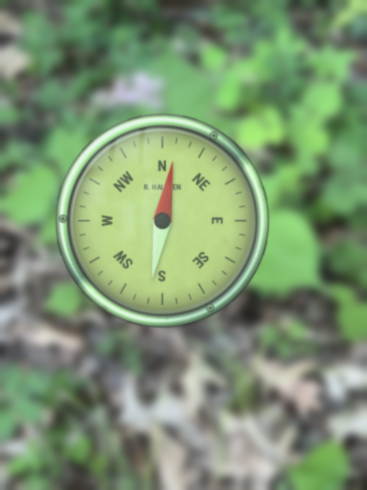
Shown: 10,°
